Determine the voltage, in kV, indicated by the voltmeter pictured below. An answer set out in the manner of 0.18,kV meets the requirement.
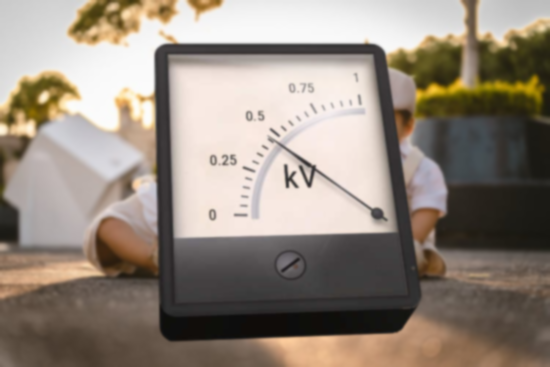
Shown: 0.45,kV
